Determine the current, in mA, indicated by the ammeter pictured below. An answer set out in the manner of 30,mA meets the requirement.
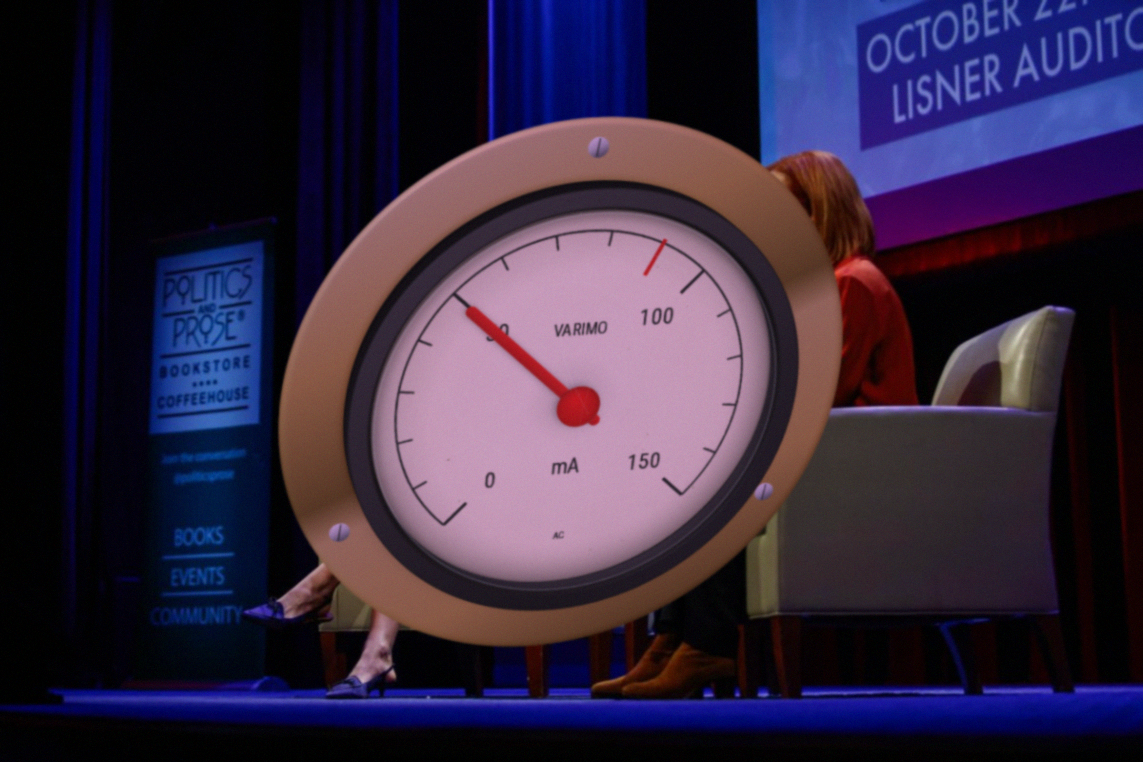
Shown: 50,mA
